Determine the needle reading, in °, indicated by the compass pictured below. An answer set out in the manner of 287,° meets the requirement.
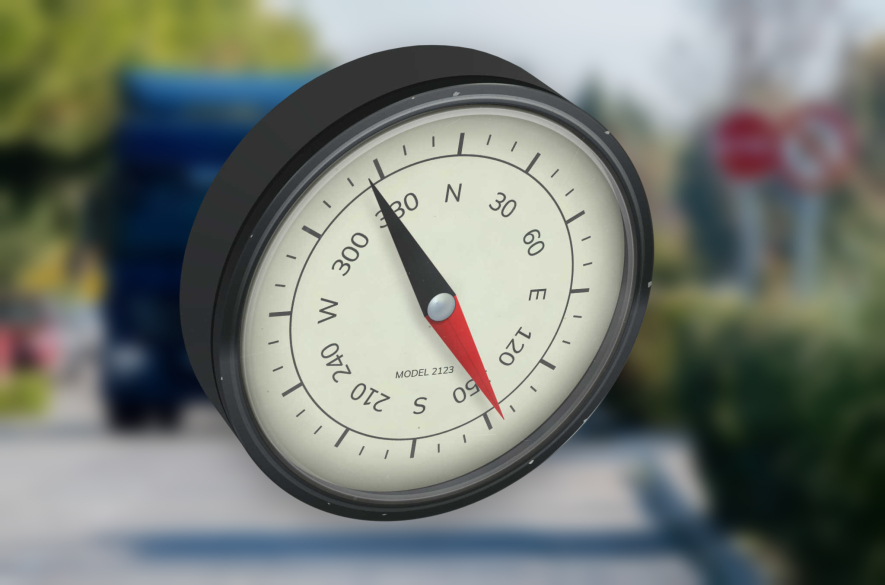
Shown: 145,°
